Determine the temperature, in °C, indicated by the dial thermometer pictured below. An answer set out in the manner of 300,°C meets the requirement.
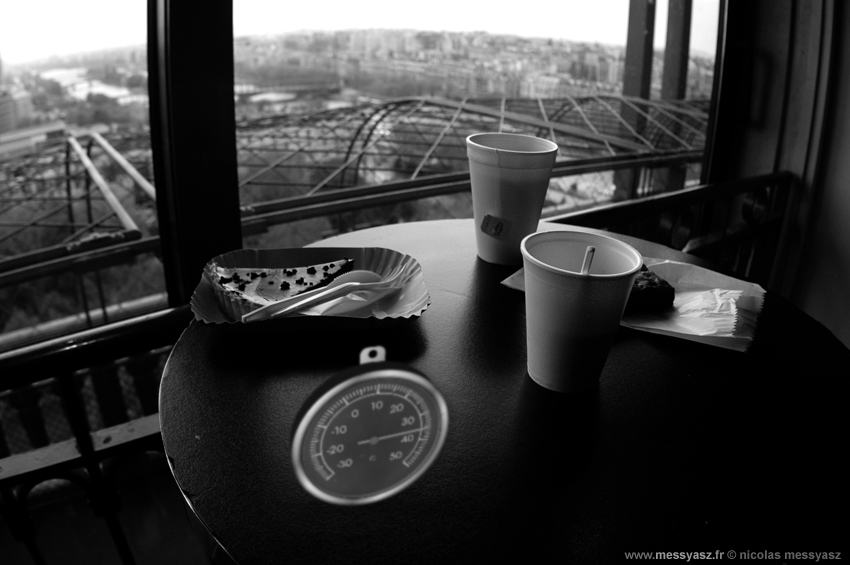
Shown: 35,°C
